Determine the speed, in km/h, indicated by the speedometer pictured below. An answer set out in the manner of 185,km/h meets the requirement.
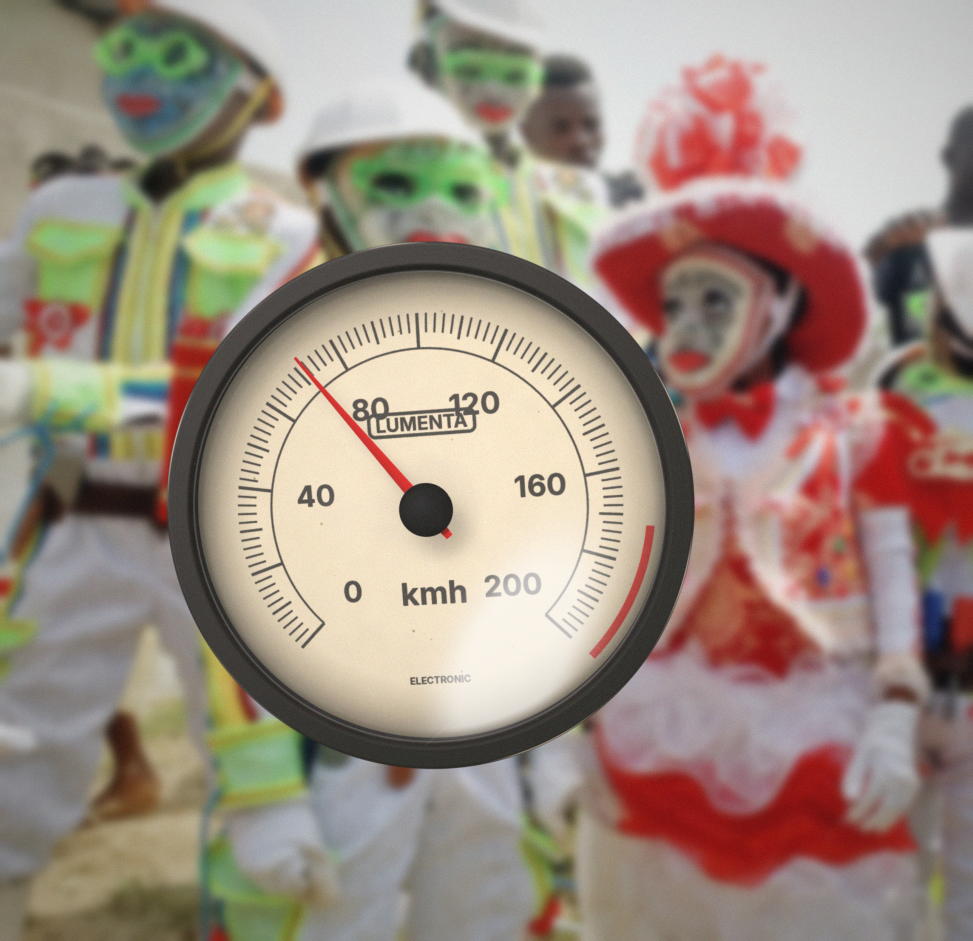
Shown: 72,km/h
